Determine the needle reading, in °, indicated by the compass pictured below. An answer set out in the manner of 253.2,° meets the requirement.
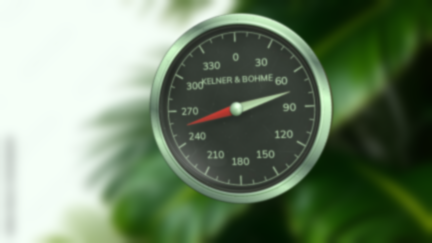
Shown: 255,°
